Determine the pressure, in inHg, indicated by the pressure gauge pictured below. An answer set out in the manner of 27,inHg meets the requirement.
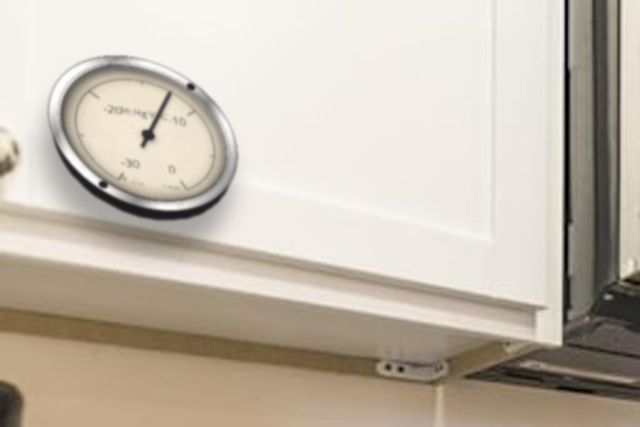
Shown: -12.5,inHg
